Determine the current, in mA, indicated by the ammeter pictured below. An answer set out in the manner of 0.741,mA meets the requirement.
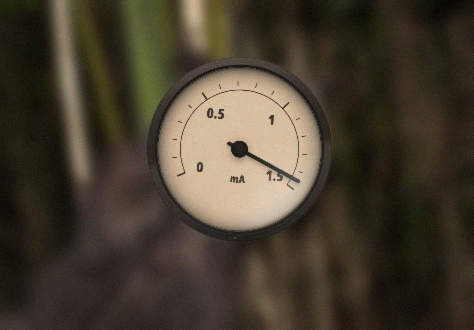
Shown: 1.45,mA
